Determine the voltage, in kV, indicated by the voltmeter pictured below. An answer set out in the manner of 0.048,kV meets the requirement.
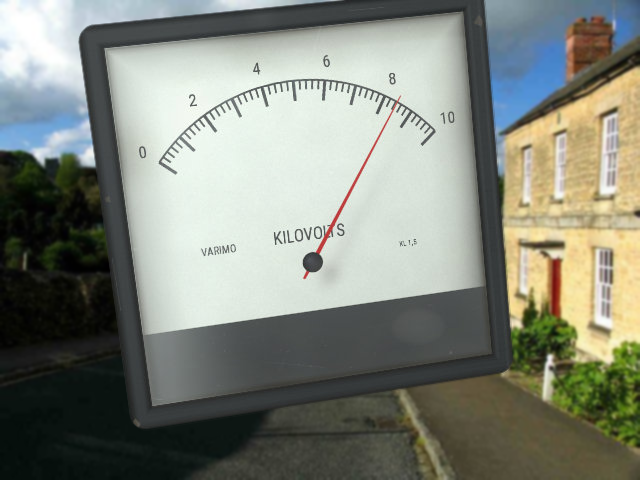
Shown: 8.4,kV
